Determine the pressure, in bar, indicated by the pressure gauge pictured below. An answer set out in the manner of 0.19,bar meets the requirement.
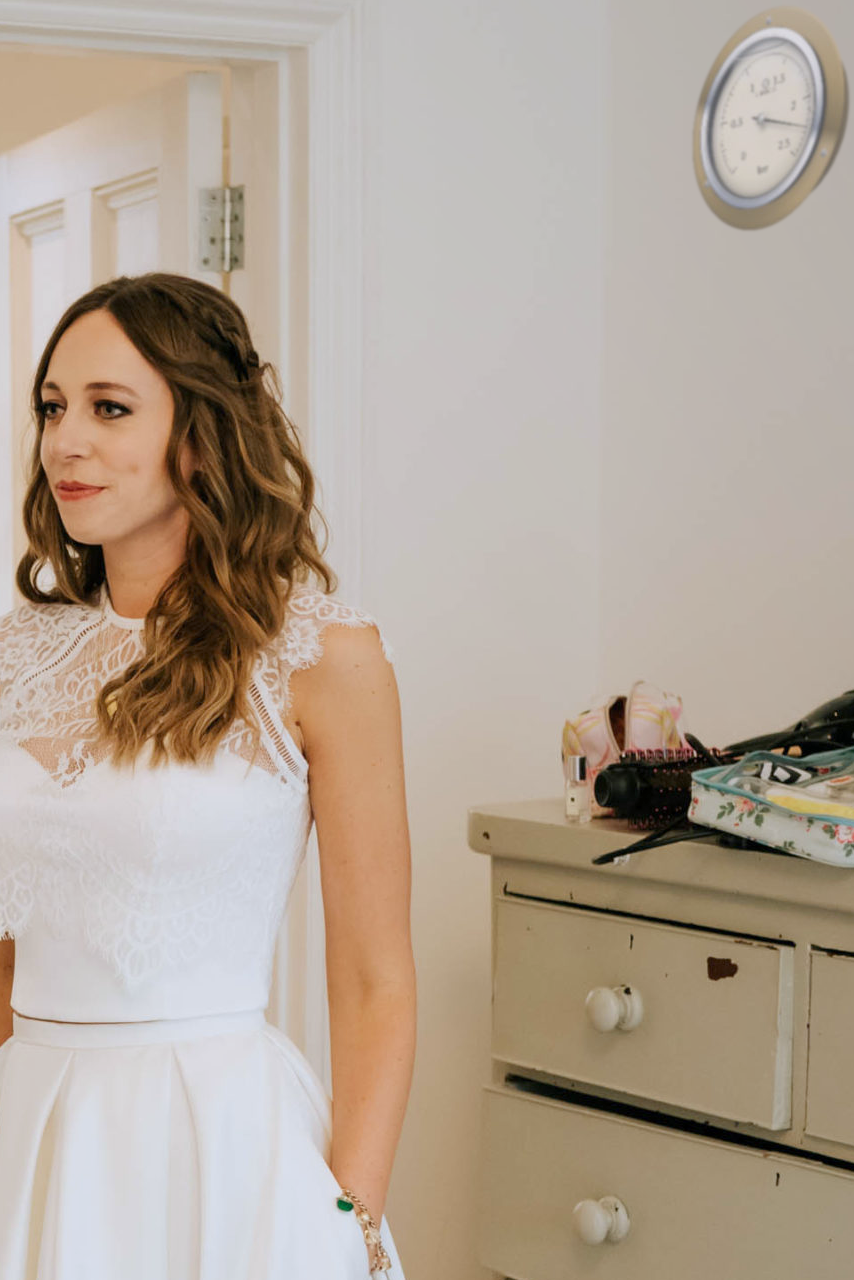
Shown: 2.25,bar
